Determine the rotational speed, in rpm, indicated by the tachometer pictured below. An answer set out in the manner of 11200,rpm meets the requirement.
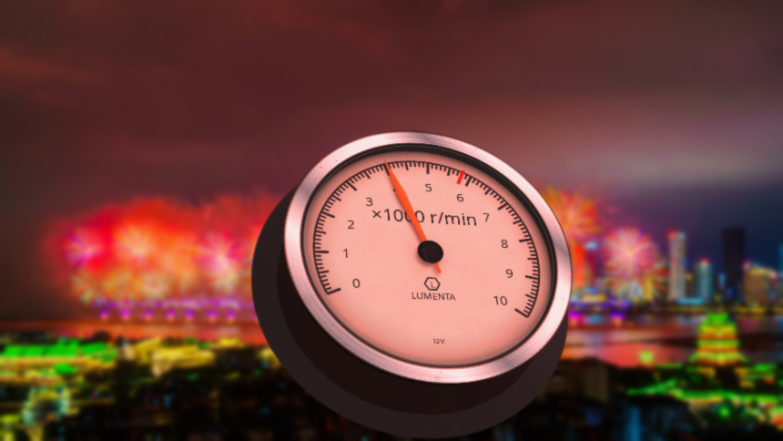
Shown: 4000,rpm
